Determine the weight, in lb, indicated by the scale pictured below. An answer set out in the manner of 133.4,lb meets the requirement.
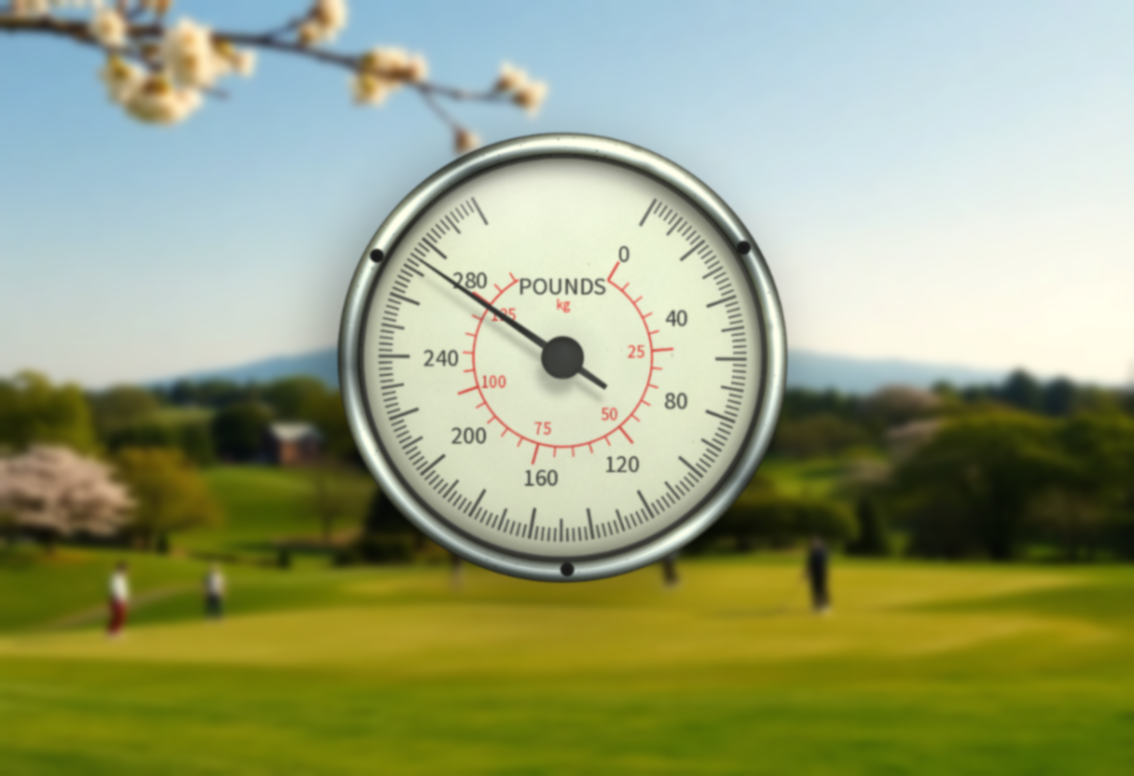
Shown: 274,lb
